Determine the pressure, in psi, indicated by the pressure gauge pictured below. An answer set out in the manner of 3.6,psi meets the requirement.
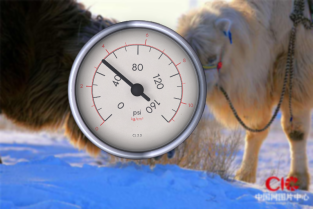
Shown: 50,psi
